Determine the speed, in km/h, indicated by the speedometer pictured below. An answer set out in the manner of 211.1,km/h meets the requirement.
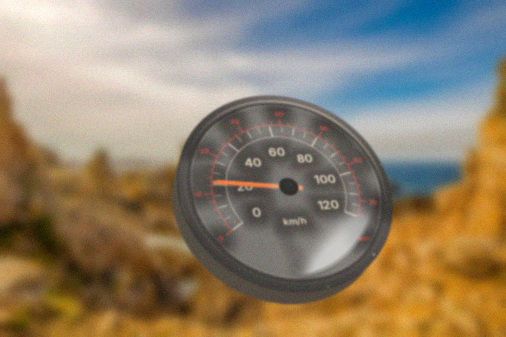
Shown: 20,km/h
